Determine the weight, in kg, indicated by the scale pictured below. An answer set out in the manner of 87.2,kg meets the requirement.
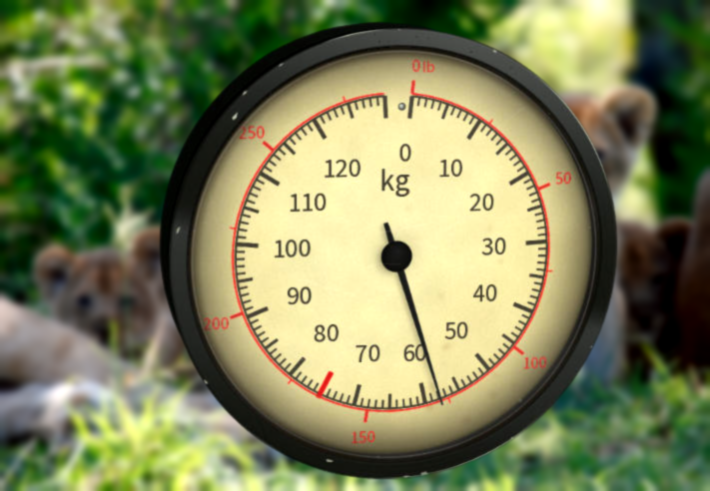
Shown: 58,kg
